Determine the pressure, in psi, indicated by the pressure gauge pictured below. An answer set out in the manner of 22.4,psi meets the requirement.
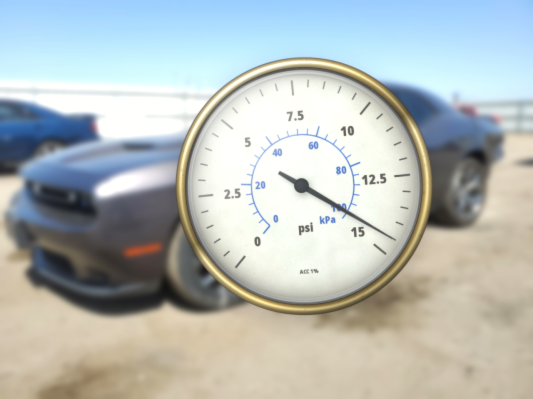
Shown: 14.5,psi
